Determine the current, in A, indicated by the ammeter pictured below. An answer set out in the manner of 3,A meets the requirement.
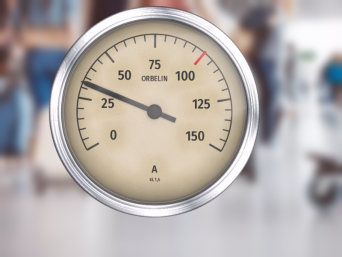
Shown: 32.5,A
